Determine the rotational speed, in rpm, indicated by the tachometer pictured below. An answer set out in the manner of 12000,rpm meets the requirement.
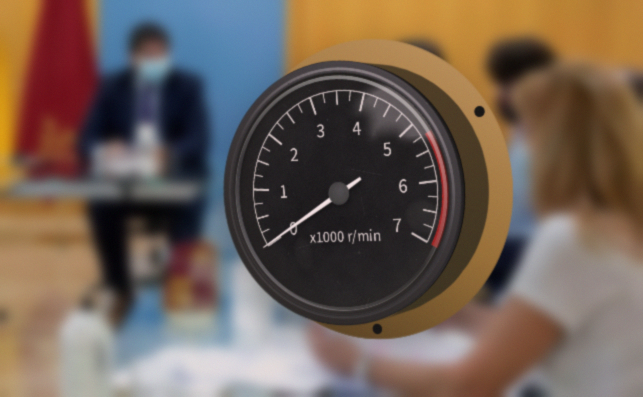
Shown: 0,rpm
